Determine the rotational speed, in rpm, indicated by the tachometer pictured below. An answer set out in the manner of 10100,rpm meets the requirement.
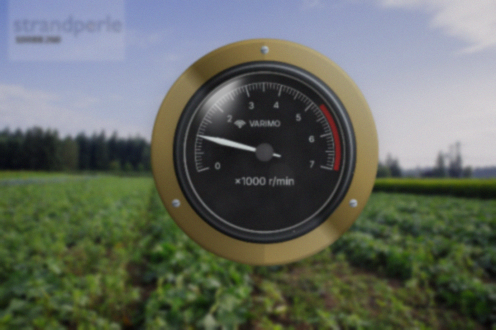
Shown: 1000,rpm
